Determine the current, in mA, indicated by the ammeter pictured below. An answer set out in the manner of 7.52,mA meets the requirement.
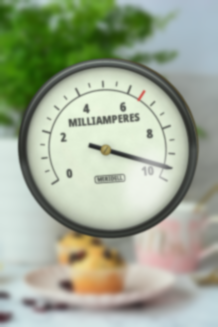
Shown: 9.5,mA
